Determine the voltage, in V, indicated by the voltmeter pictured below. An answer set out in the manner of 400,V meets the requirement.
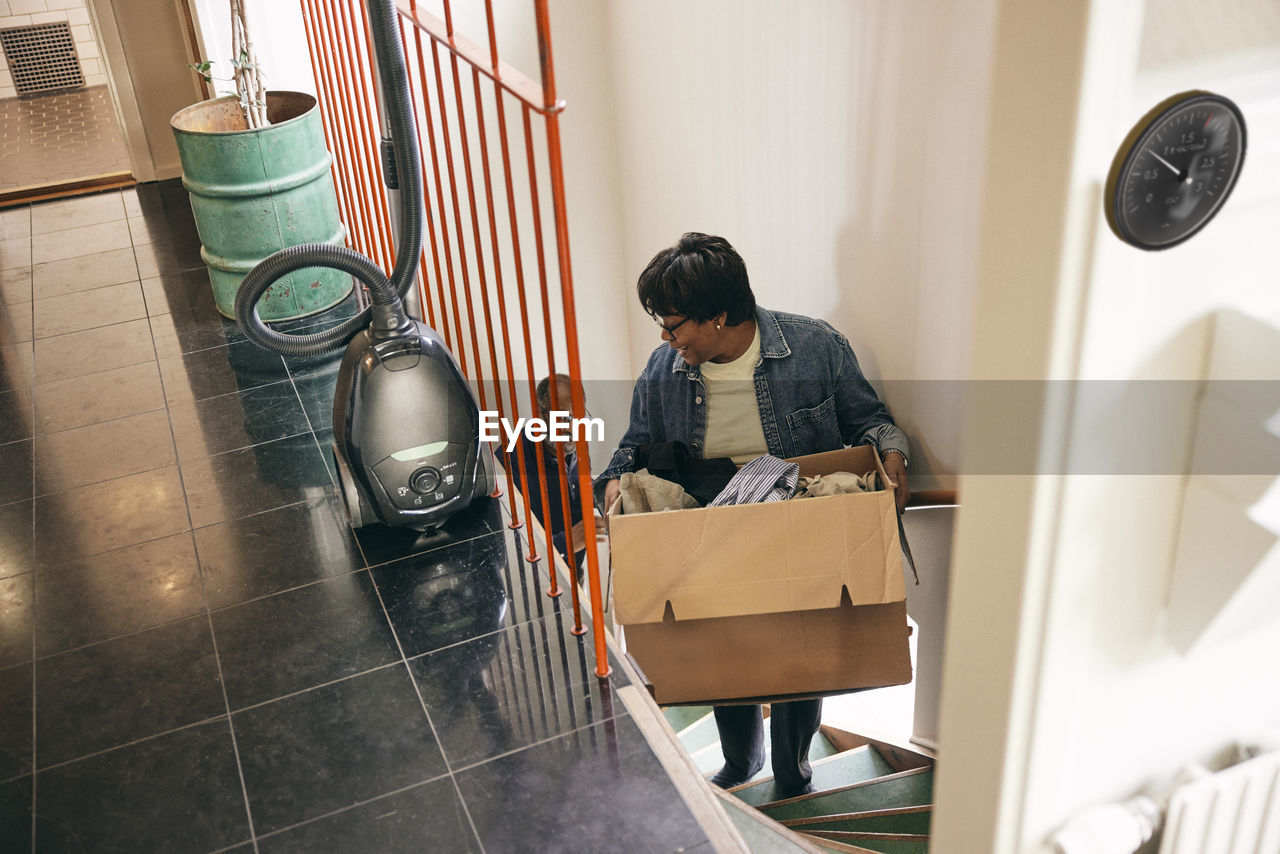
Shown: 0.8,V
